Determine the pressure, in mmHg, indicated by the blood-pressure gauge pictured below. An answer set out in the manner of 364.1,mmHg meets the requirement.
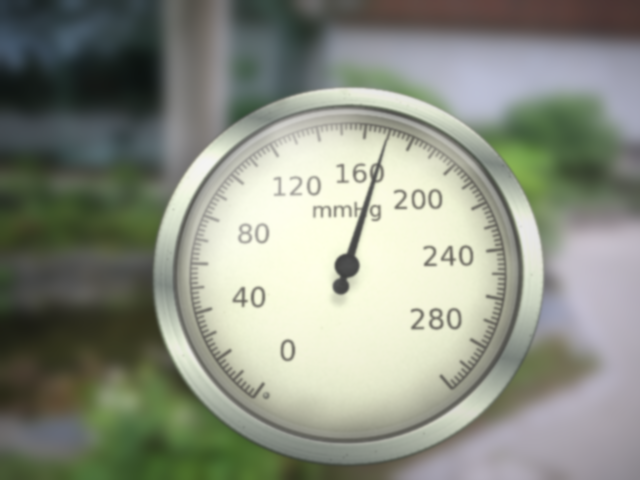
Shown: 170,mmHg
